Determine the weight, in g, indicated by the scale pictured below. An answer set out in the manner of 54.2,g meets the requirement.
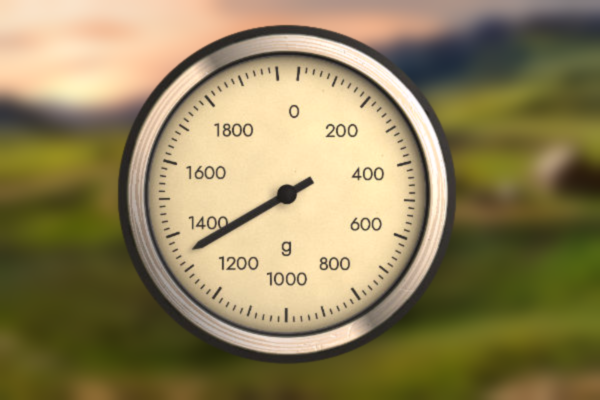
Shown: 1340,g
